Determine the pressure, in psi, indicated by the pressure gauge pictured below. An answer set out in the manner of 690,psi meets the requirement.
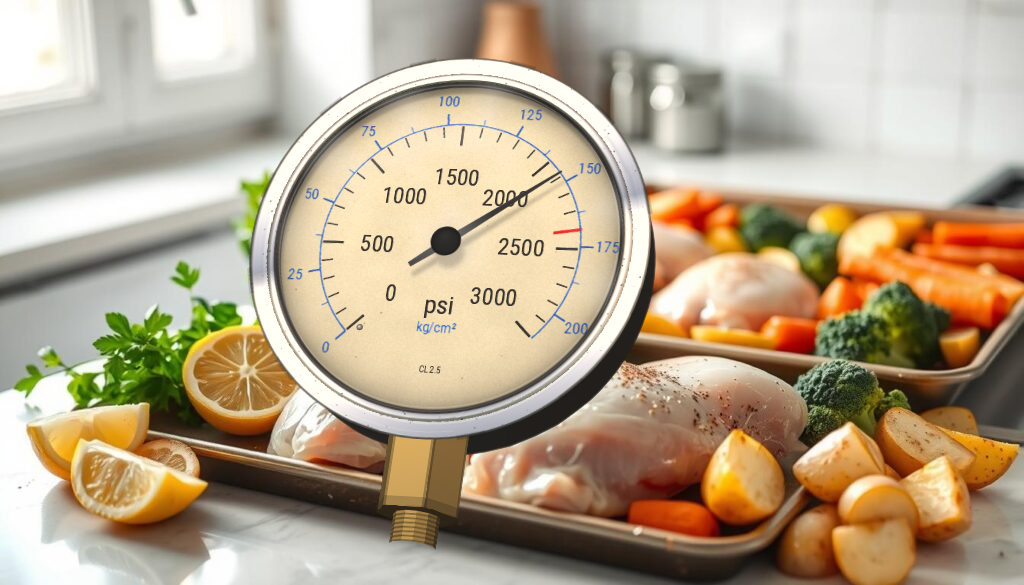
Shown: 2100,psi
